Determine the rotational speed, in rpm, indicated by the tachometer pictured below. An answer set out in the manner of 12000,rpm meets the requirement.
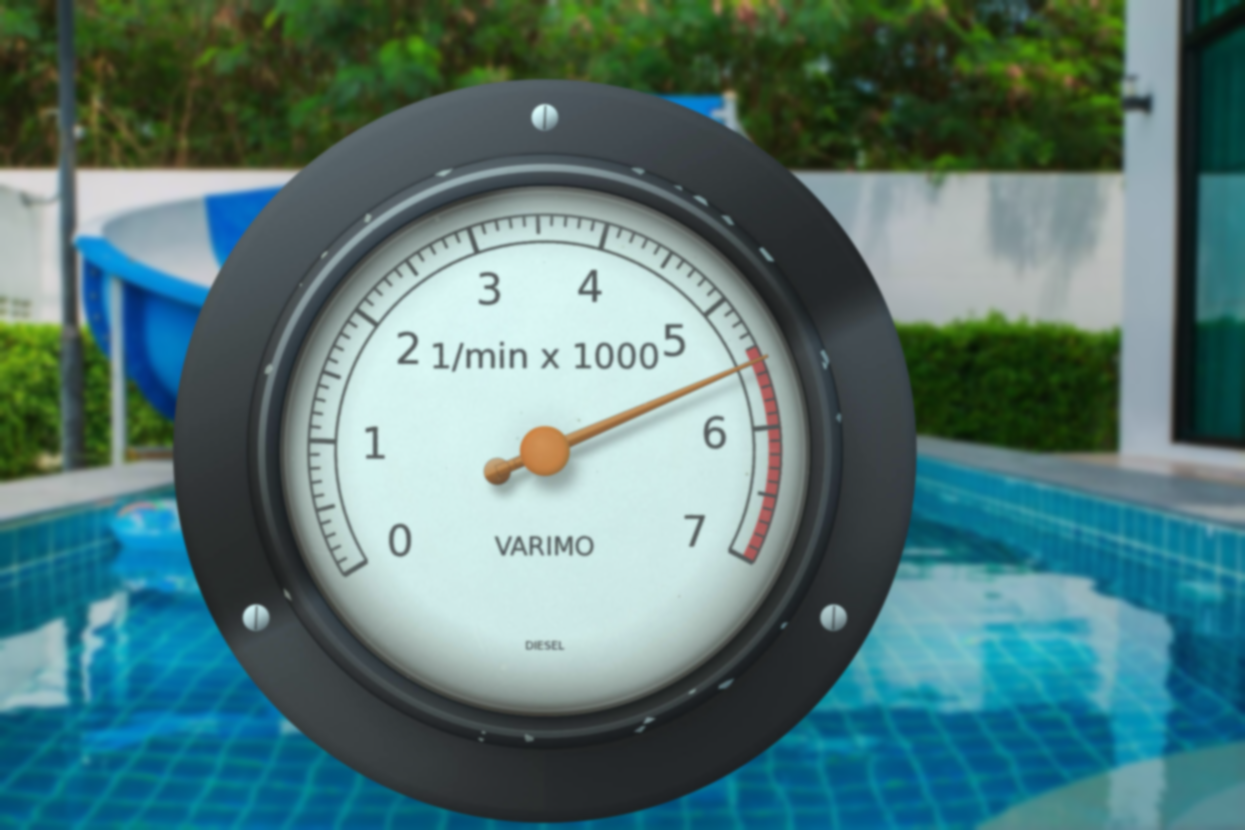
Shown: 5500,rpm
